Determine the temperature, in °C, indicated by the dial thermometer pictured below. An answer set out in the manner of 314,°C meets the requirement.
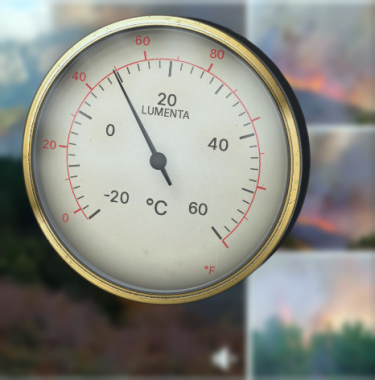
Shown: 10,°C
